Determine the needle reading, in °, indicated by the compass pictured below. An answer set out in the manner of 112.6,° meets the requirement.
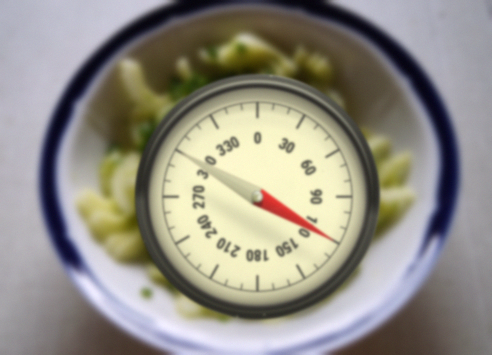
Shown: 120,°
